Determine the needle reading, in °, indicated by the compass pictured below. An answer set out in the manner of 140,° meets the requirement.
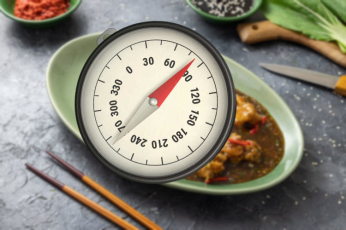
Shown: 82.5,°
